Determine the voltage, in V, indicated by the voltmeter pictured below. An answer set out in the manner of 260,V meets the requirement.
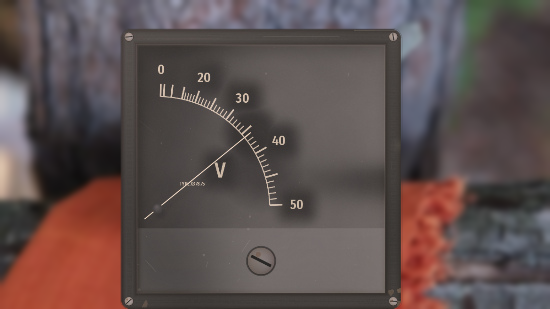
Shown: 36,V
